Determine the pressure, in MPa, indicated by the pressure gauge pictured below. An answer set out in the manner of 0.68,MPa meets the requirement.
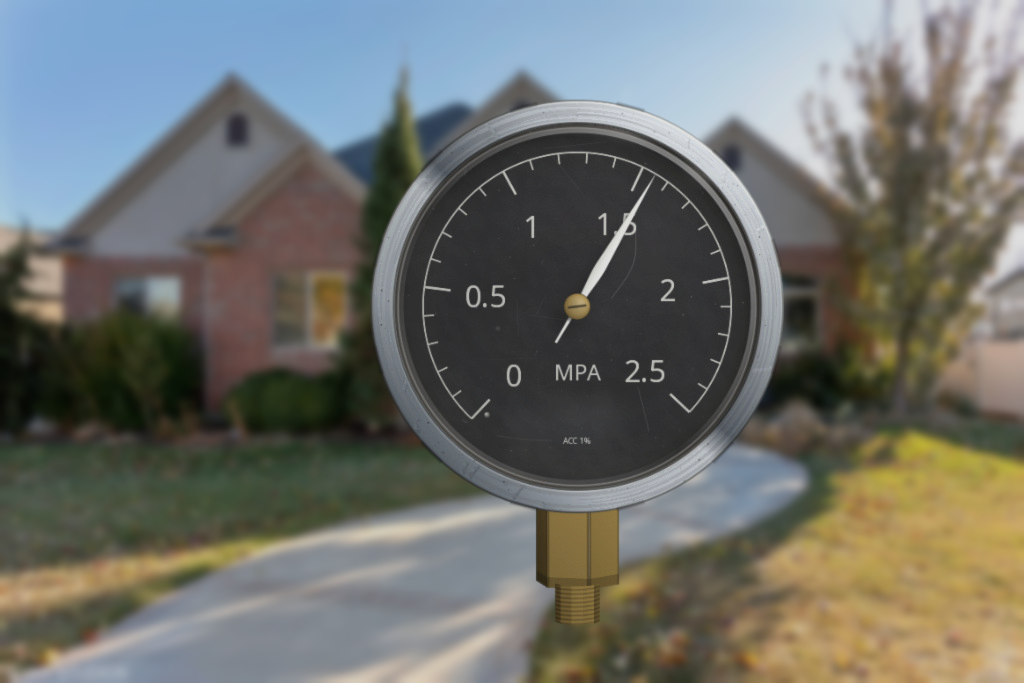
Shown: 1.55,MPa
